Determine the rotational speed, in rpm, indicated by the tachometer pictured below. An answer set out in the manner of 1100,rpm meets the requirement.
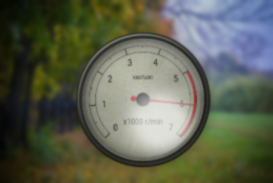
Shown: 6000,rpm
